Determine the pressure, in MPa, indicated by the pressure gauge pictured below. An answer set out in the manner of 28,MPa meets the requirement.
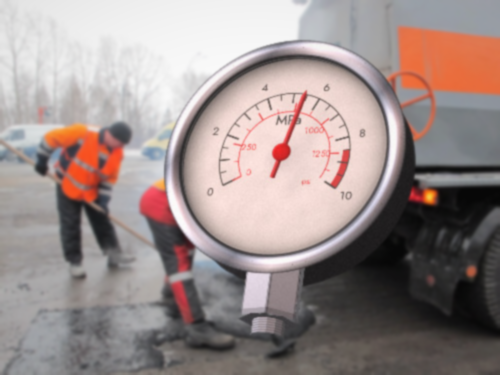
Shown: 5.5,MPa
